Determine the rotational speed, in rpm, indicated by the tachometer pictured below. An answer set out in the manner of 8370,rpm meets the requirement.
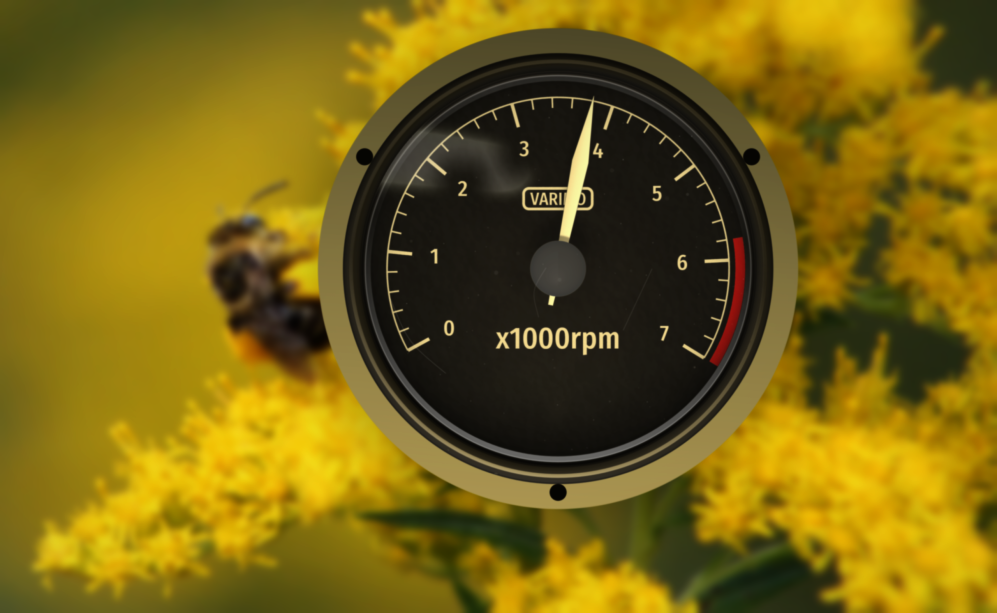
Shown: 3800,rpm
